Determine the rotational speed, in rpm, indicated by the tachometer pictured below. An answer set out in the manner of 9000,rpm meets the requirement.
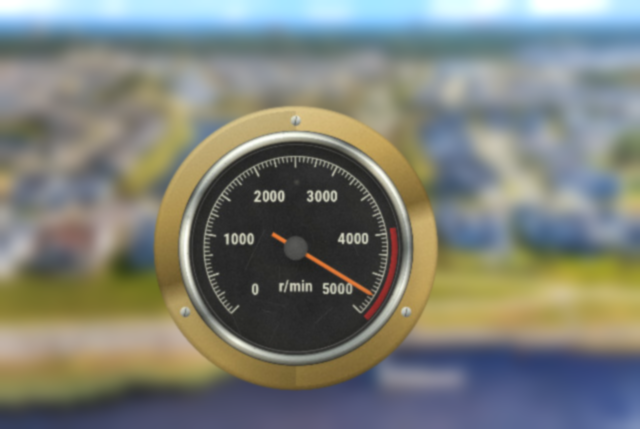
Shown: 4750,rpm
